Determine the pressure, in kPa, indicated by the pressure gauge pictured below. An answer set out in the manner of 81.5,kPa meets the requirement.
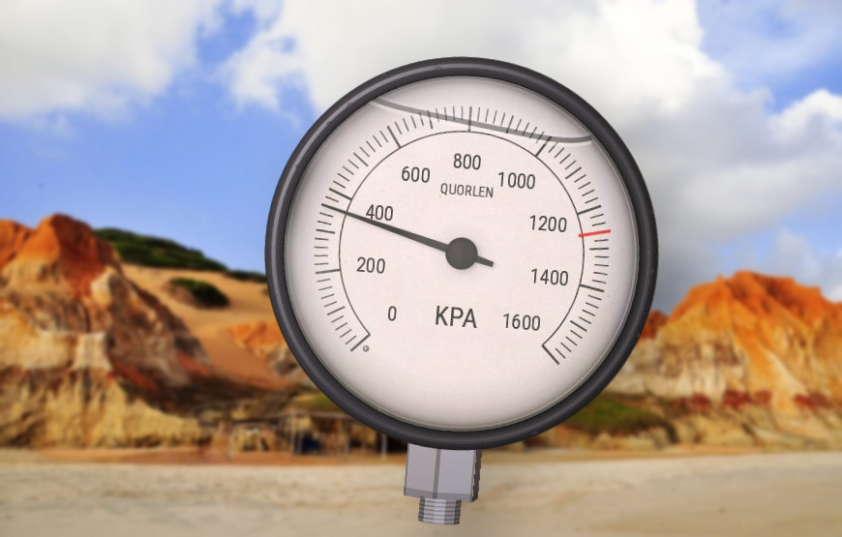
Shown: 360,kPa
